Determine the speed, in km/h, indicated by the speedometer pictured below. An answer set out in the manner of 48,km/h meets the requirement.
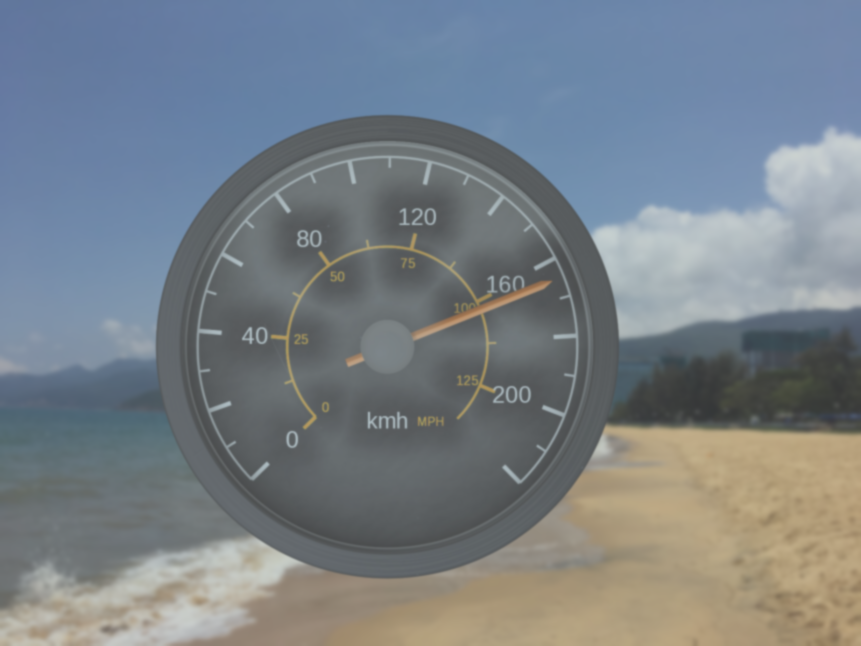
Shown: 165,km/h
